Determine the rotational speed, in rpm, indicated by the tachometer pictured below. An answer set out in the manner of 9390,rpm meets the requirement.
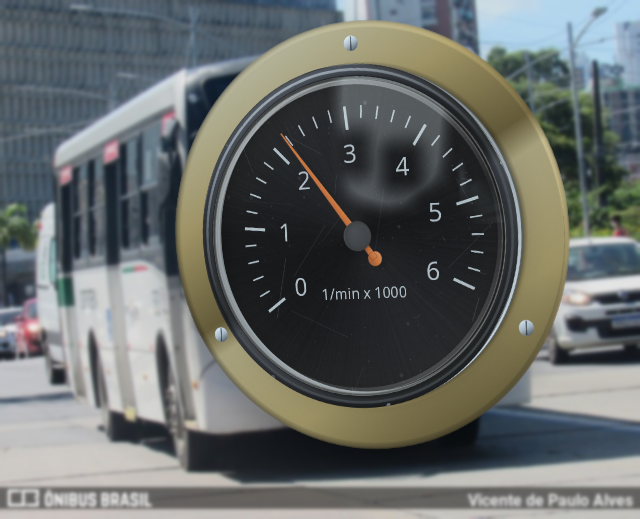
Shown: 2200,rpm
